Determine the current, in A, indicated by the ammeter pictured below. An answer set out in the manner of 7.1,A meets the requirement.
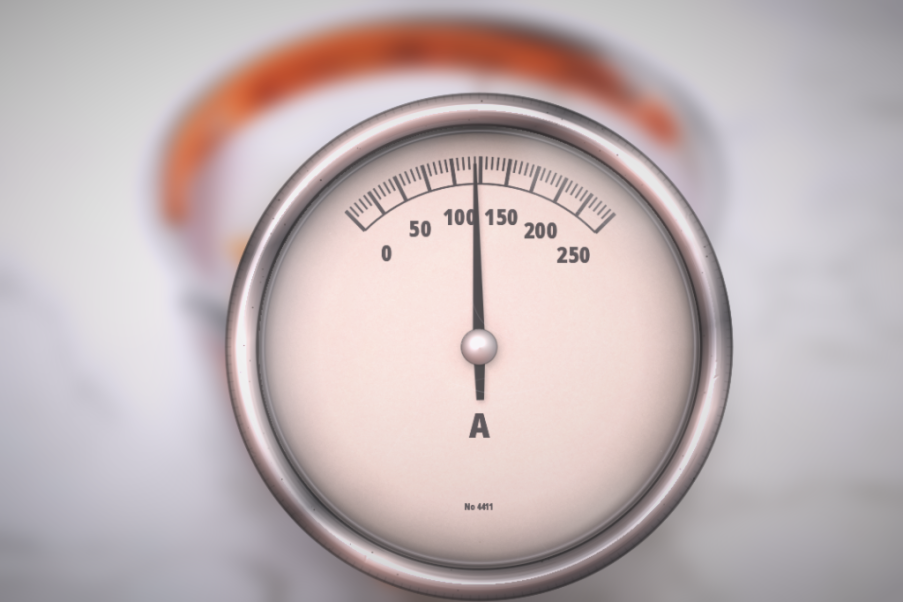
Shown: 120,A
